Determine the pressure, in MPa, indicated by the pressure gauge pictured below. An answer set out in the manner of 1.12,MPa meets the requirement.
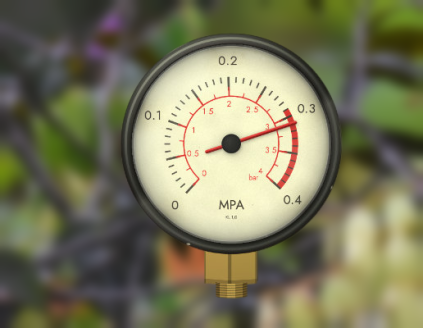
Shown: 0.31,MPa
